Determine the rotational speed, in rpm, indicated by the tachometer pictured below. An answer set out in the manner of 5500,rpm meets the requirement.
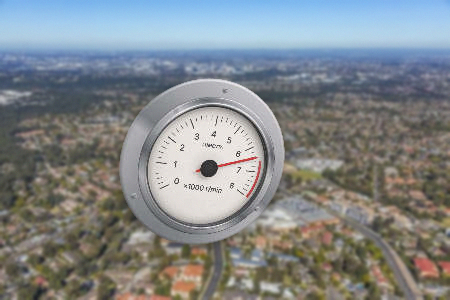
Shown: 6400,rpm
